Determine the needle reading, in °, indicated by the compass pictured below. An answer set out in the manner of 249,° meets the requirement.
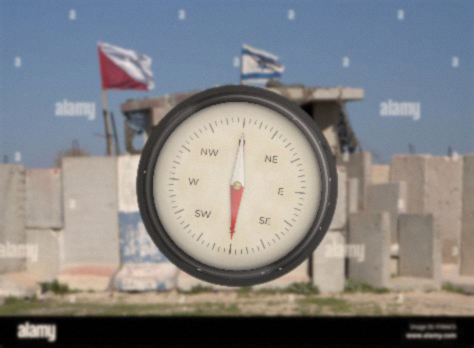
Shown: 180,°
